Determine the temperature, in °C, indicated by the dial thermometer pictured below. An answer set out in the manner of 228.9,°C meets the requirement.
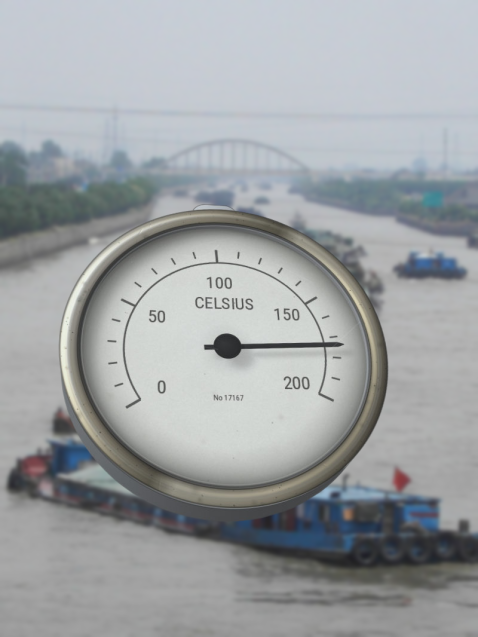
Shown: 175,°C
